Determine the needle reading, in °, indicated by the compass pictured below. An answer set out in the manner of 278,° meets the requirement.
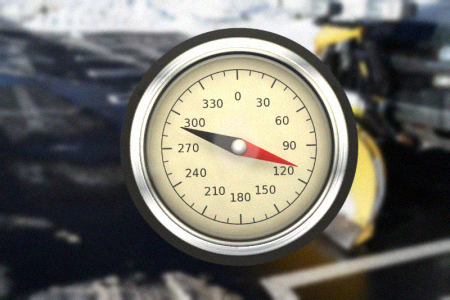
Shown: 110,°
